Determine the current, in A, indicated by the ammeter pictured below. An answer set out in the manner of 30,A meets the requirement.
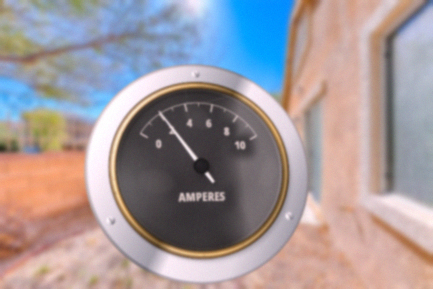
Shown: 2,A
